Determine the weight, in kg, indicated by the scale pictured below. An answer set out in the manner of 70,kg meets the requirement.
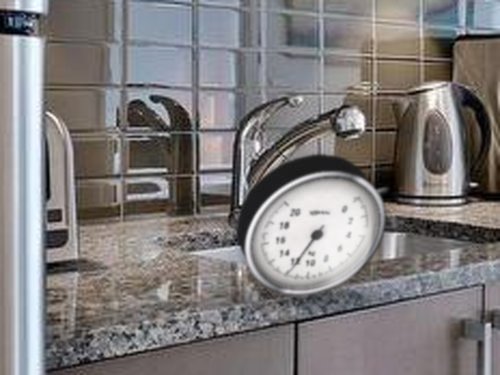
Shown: 12,kg
